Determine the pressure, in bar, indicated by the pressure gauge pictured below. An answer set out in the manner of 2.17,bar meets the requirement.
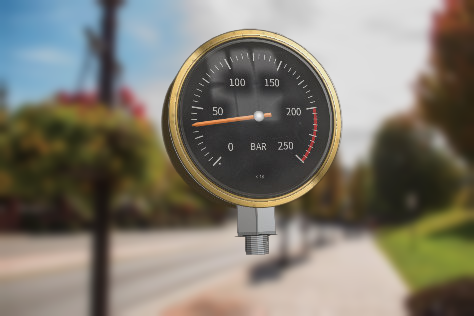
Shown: 35,bar
